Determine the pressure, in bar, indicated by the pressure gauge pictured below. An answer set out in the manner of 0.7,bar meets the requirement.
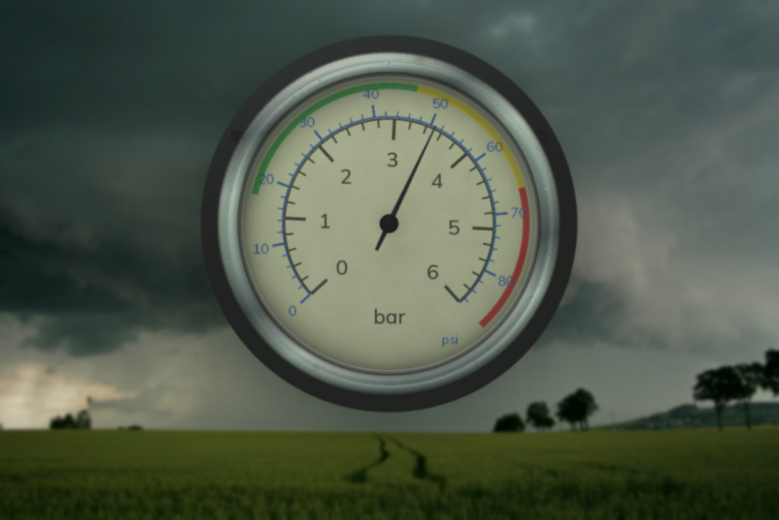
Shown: 3.5,bar
